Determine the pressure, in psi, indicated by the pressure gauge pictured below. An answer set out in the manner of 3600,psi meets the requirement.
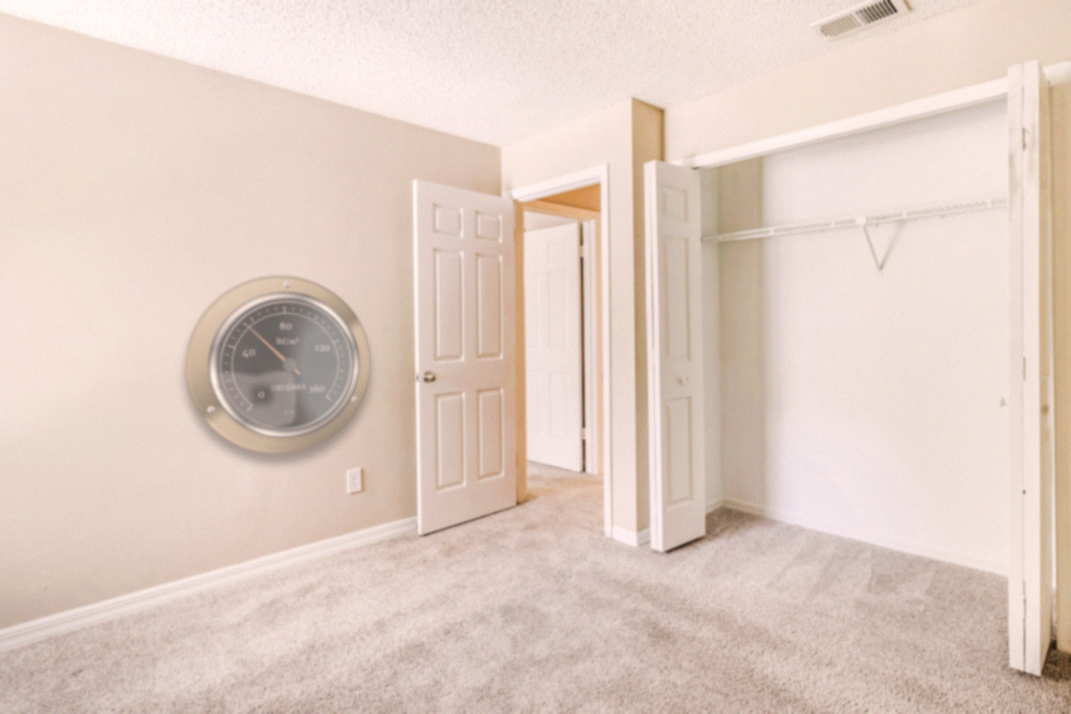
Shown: 55,psi
